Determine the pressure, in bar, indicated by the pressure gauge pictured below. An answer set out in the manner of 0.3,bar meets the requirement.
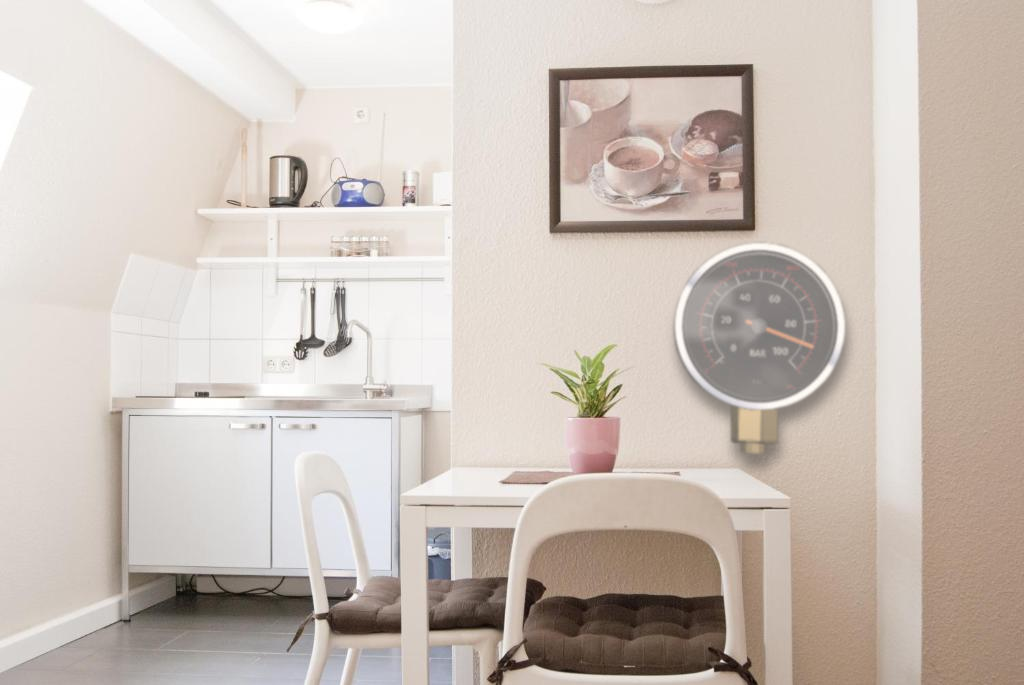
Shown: 90,bar
